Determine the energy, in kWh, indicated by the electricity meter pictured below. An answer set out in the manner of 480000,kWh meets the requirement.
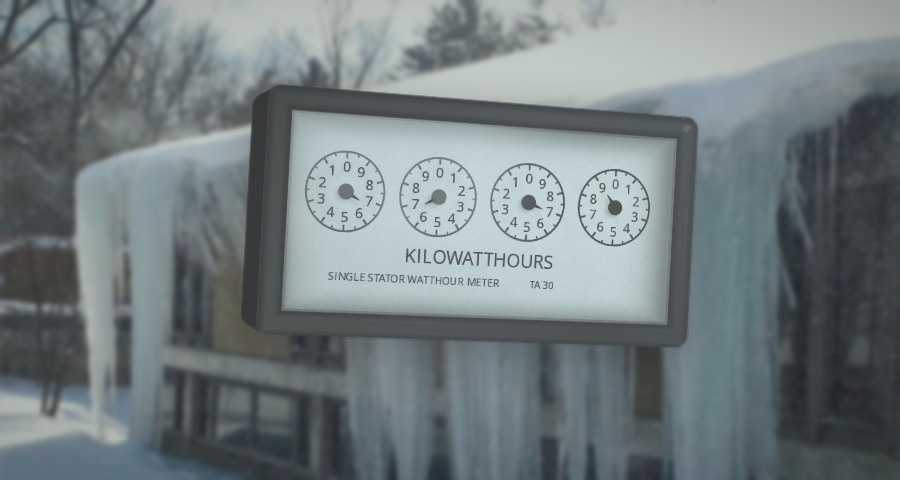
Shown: 6669,kWh
